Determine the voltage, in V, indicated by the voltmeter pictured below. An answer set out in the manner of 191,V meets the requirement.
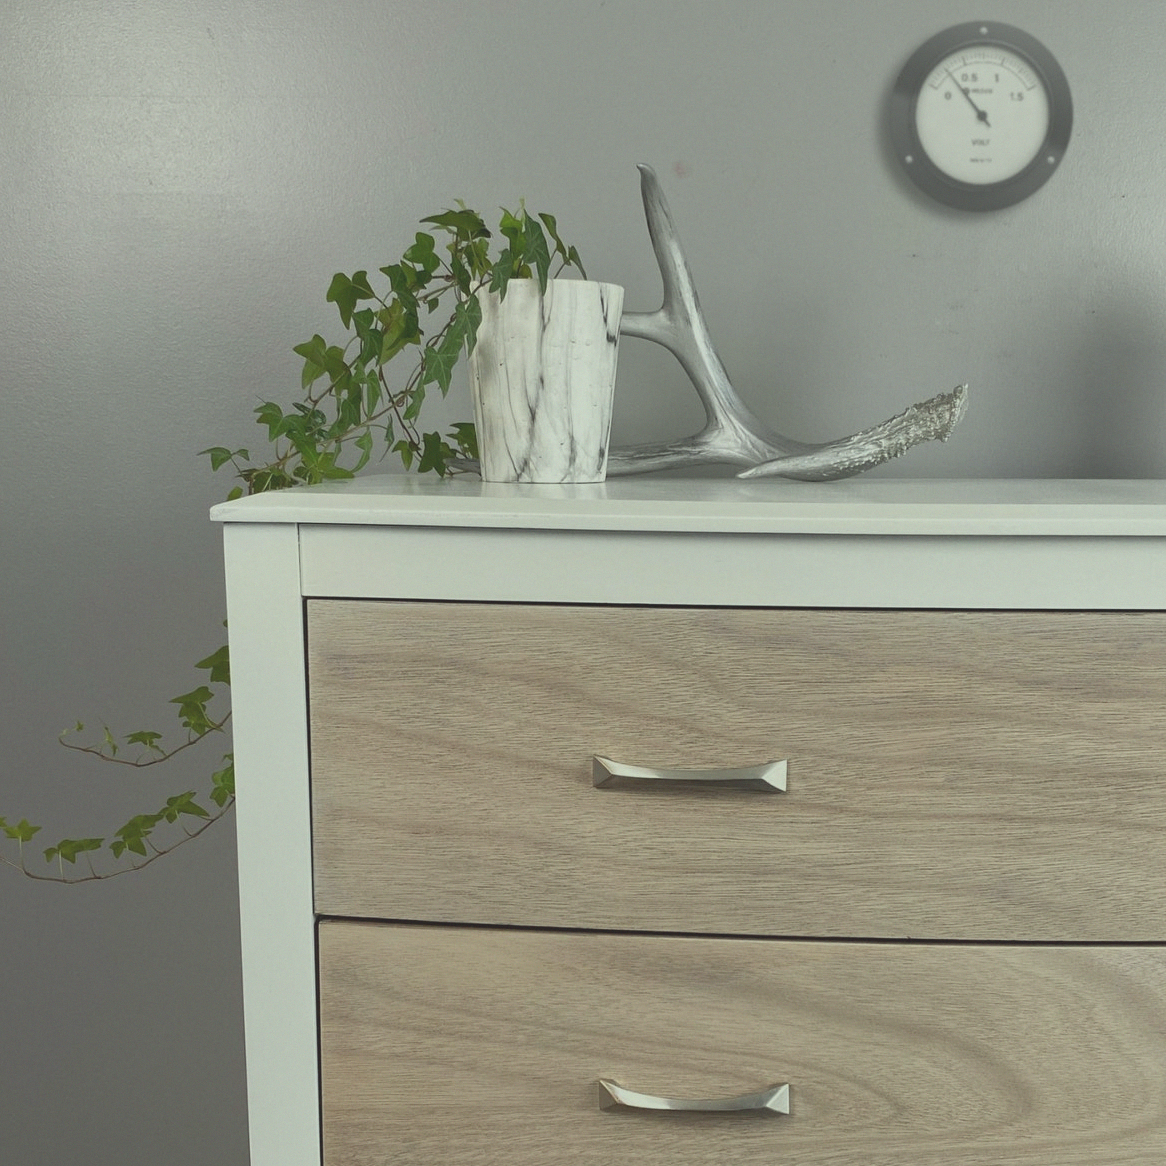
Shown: 0.25,V
